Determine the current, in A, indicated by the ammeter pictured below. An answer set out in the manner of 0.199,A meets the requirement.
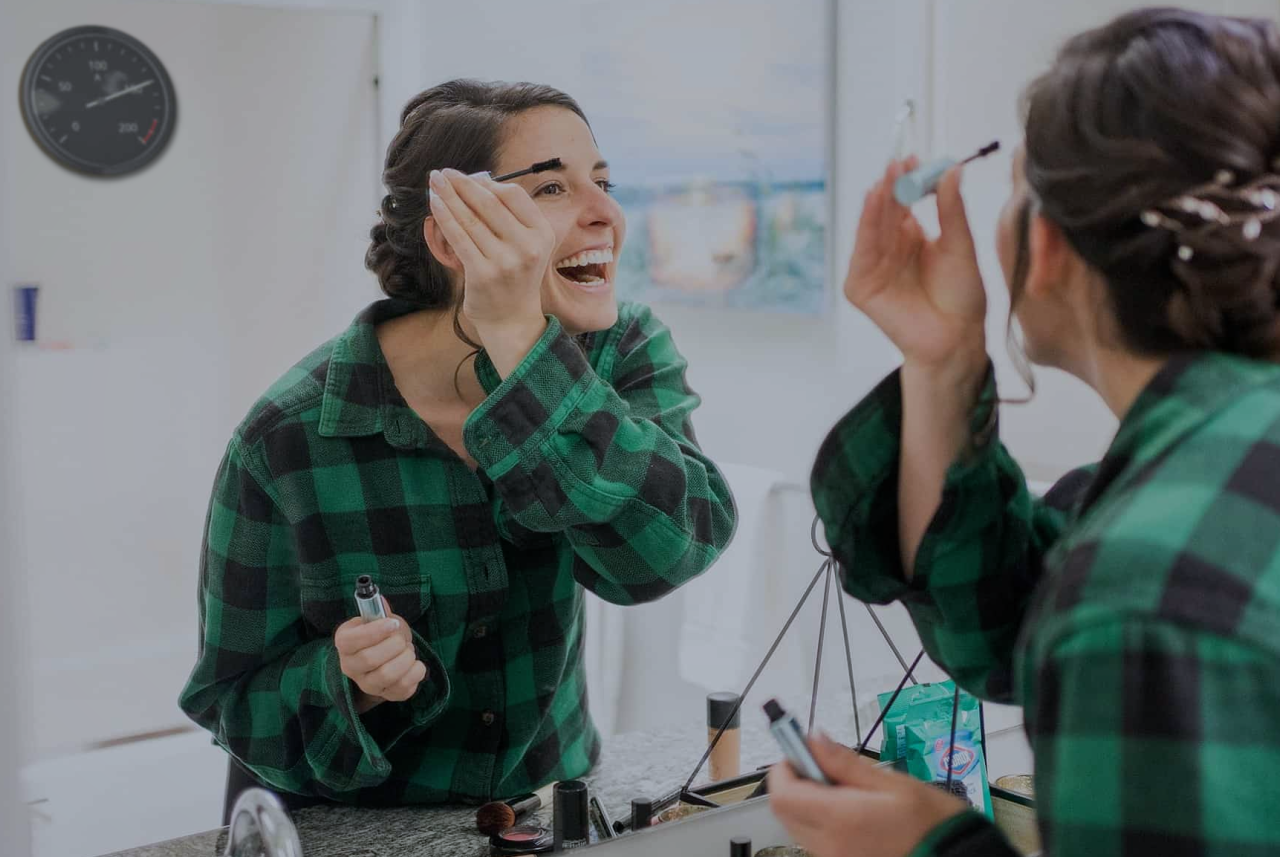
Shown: 150,A
